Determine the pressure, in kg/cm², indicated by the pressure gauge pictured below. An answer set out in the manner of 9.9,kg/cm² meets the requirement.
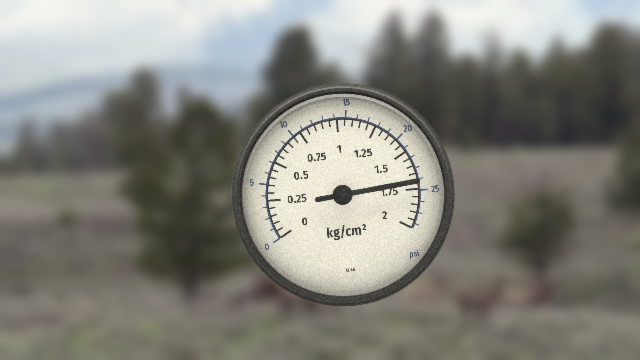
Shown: 1.7,kg/cm²
